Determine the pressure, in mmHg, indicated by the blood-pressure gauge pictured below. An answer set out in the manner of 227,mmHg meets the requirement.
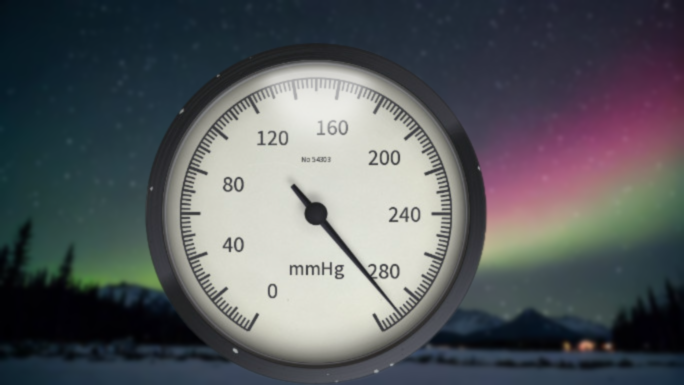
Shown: 290,mmHg
